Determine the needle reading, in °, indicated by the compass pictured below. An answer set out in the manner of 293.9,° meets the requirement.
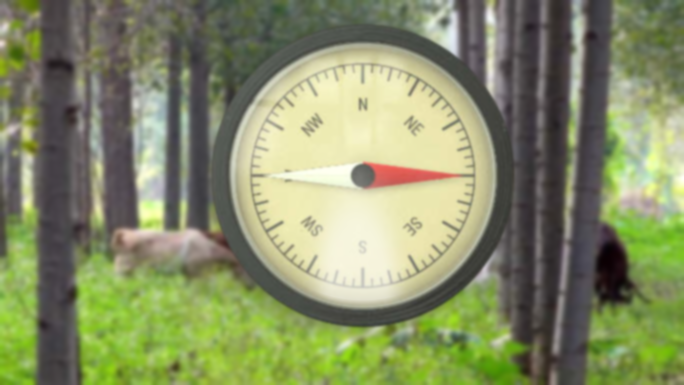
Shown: 90,°
